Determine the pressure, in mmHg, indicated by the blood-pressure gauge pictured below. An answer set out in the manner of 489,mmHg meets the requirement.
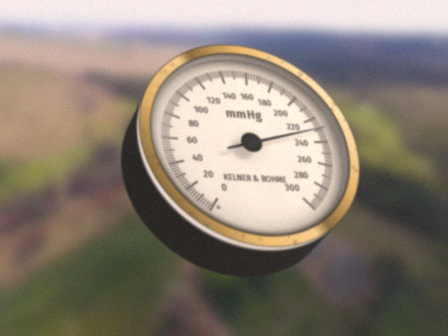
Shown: 230,mmHg
